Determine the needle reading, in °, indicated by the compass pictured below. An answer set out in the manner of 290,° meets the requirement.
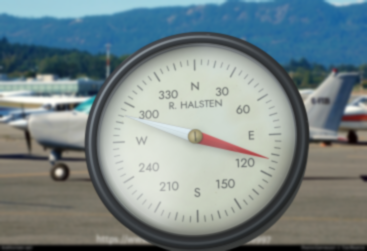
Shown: 110,°
